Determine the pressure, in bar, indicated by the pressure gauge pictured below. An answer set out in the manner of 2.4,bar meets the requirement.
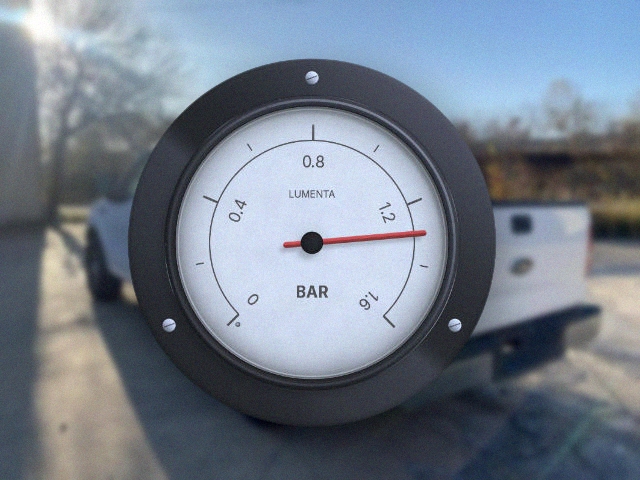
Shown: 1.3,bar
